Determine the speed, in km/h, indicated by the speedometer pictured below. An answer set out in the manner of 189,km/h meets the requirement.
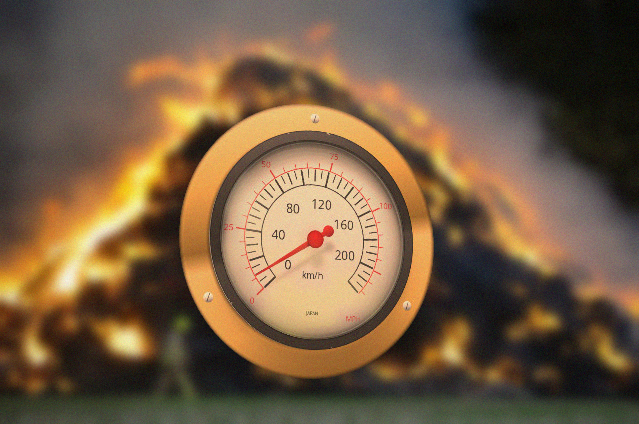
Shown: 10,km/h
